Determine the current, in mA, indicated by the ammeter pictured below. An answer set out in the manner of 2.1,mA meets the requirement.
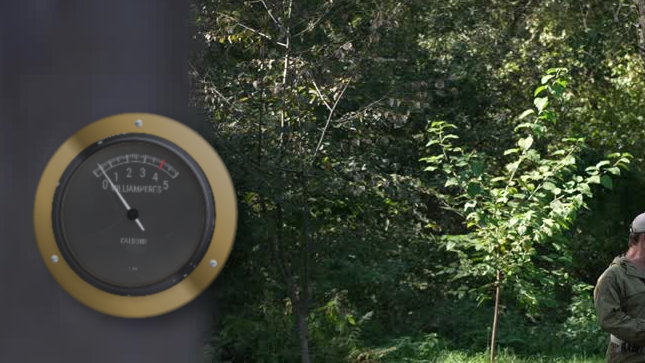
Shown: 0.5,mA
